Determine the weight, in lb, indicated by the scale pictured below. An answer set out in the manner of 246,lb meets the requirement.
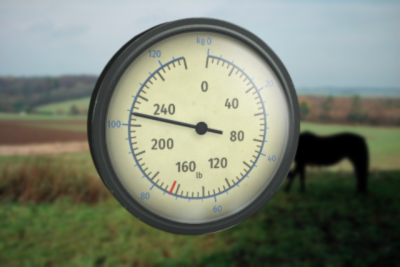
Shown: 228,lb
